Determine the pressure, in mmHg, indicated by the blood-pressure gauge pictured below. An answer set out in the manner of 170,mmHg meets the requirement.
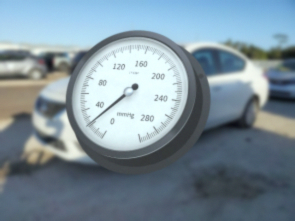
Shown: 20,mmHg
